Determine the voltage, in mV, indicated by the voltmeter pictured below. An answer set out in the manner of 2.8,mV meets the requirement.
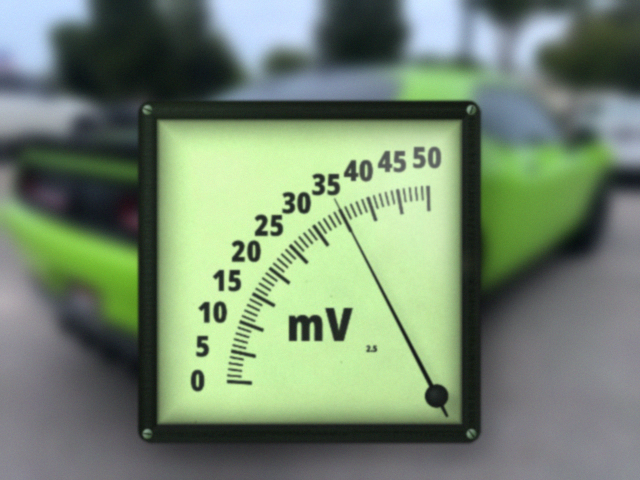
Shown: 35,mV
